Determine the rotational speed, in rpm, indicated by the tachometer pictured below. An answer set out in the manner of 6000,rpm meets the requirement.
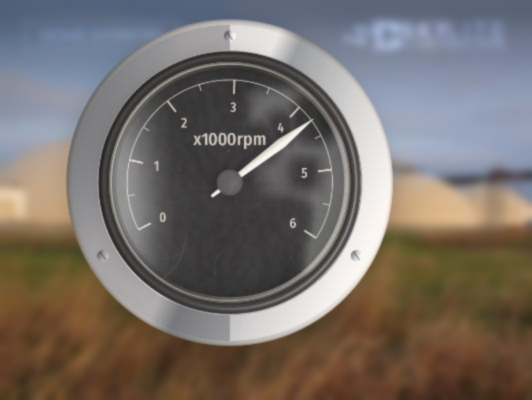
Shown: 4250,rpm
